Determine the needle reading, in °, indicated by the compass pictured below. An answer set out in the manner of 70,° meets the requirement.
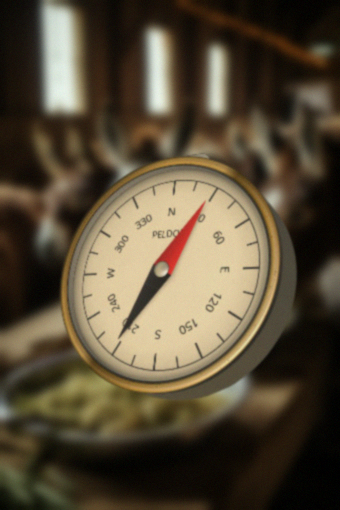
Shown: 30,°
